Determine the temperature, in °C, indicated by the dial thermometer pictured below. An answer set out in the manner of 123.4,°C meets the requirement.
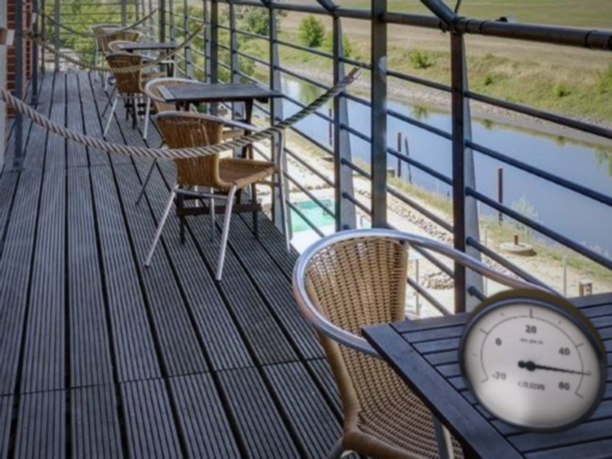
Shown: 50,°C
